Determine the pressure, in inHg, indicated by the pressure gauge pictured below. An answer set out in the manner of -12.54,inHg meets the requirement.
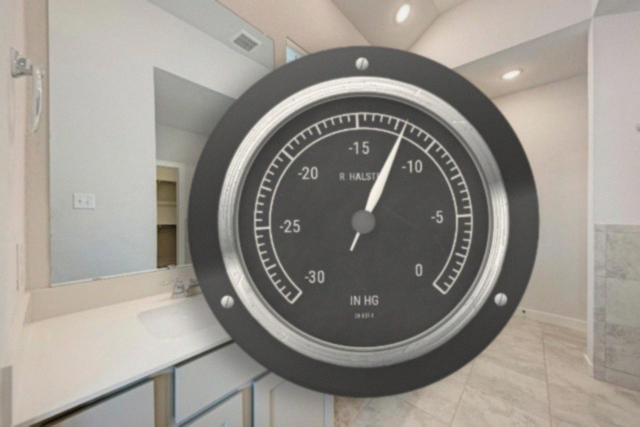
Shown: -12,inHg
